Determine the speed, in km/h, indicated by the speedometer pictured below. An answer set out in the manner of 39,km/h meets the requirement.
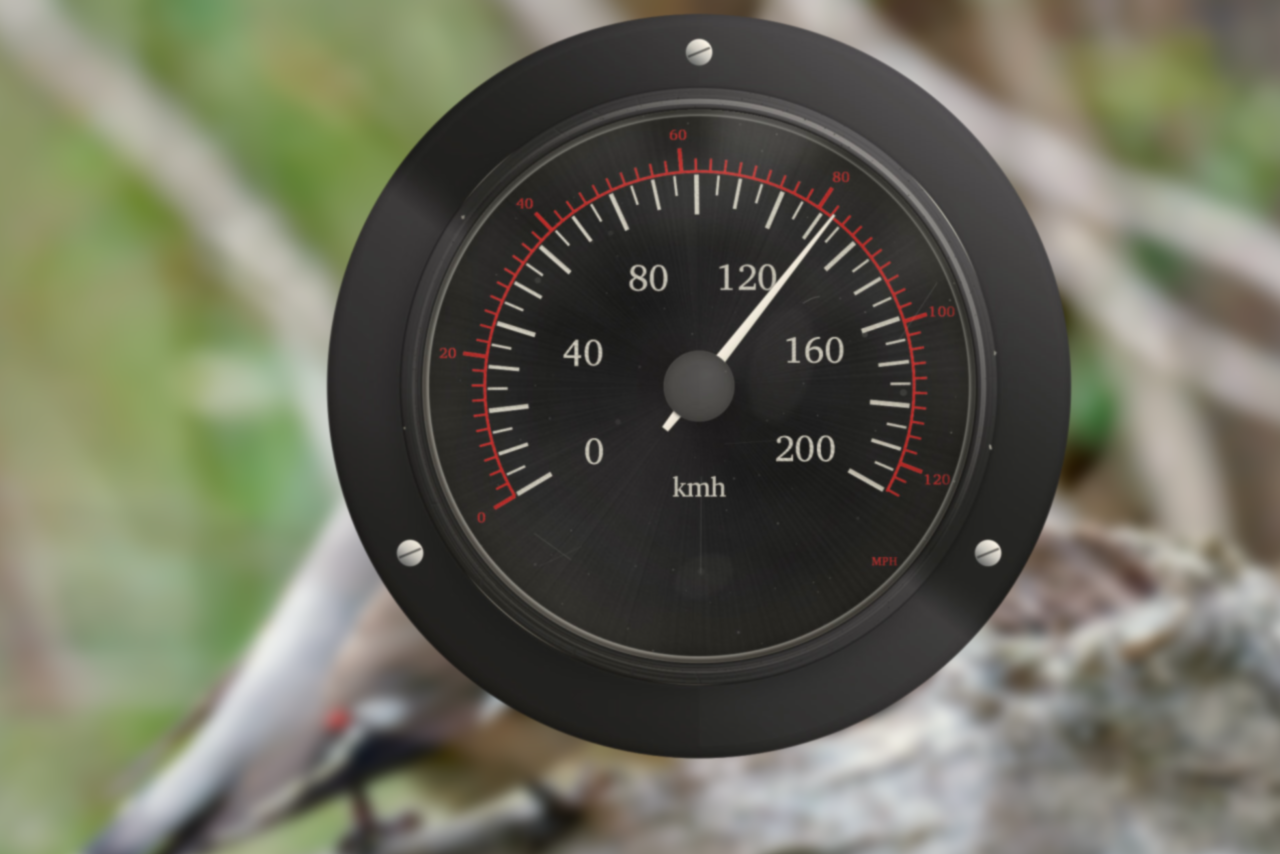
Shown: 132.5,km/h
